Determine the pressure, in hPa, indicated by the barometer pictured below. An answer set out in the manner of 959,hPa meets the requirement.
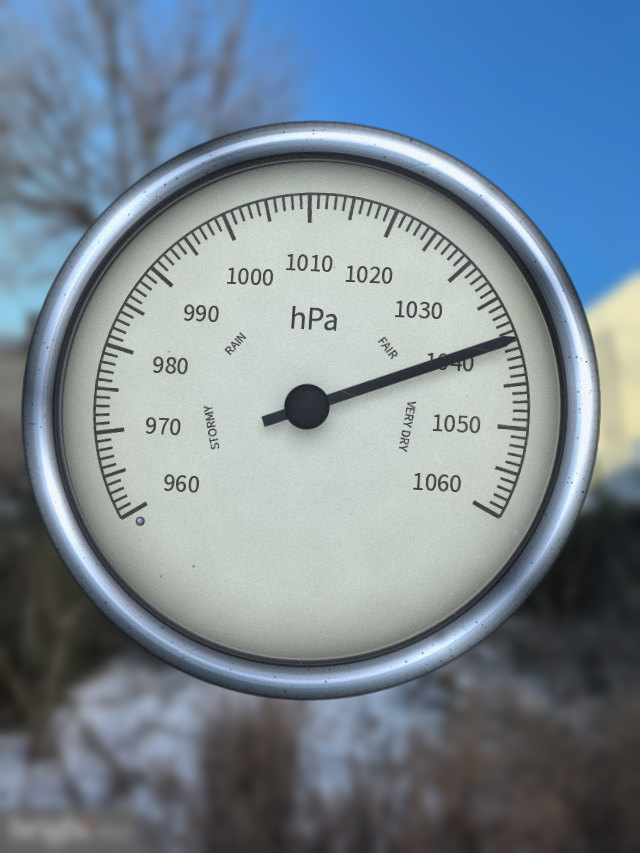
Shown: 1040,hPa
